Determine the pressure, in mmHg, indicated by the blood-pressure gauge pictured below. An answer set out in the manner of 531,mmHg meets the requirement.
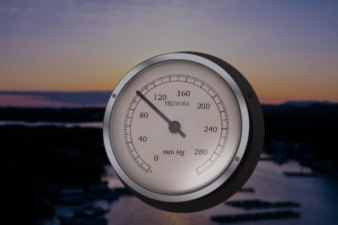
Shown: 100,mmHg
